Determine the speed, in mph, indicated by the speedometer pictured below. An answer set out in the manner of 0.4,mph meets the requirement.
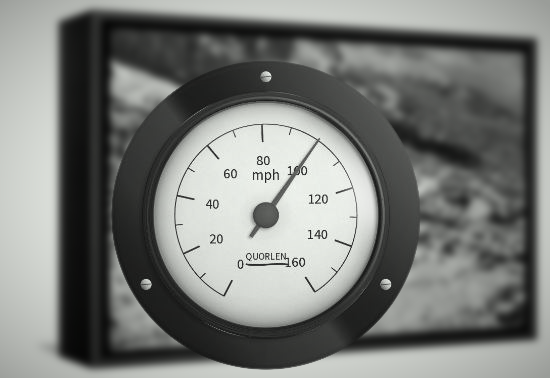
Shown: 100,mph
